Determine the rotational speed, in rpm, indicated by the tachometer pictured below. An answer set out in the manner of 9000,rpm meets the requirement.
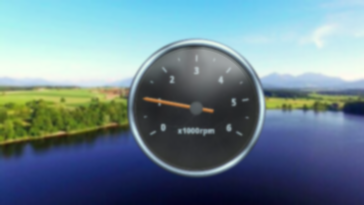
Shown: 1000,rpm
